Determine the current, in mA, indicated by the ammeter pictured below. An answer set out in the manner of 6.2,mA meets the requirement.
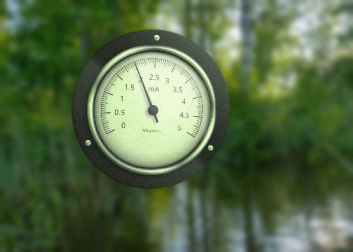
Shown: 2,mA
